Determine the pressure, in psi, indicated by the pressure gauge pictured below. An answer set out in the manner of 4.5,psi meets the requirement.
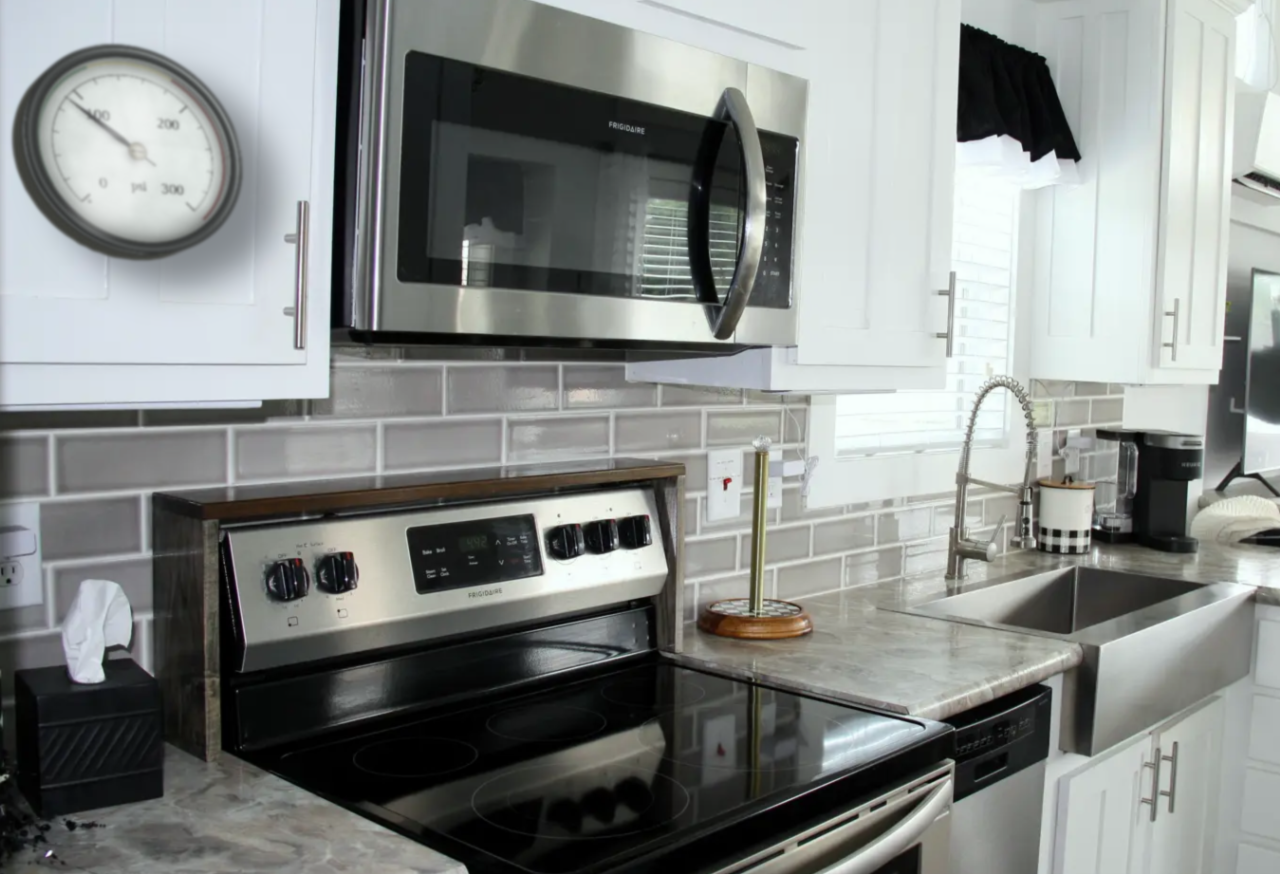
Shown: 90,psi
